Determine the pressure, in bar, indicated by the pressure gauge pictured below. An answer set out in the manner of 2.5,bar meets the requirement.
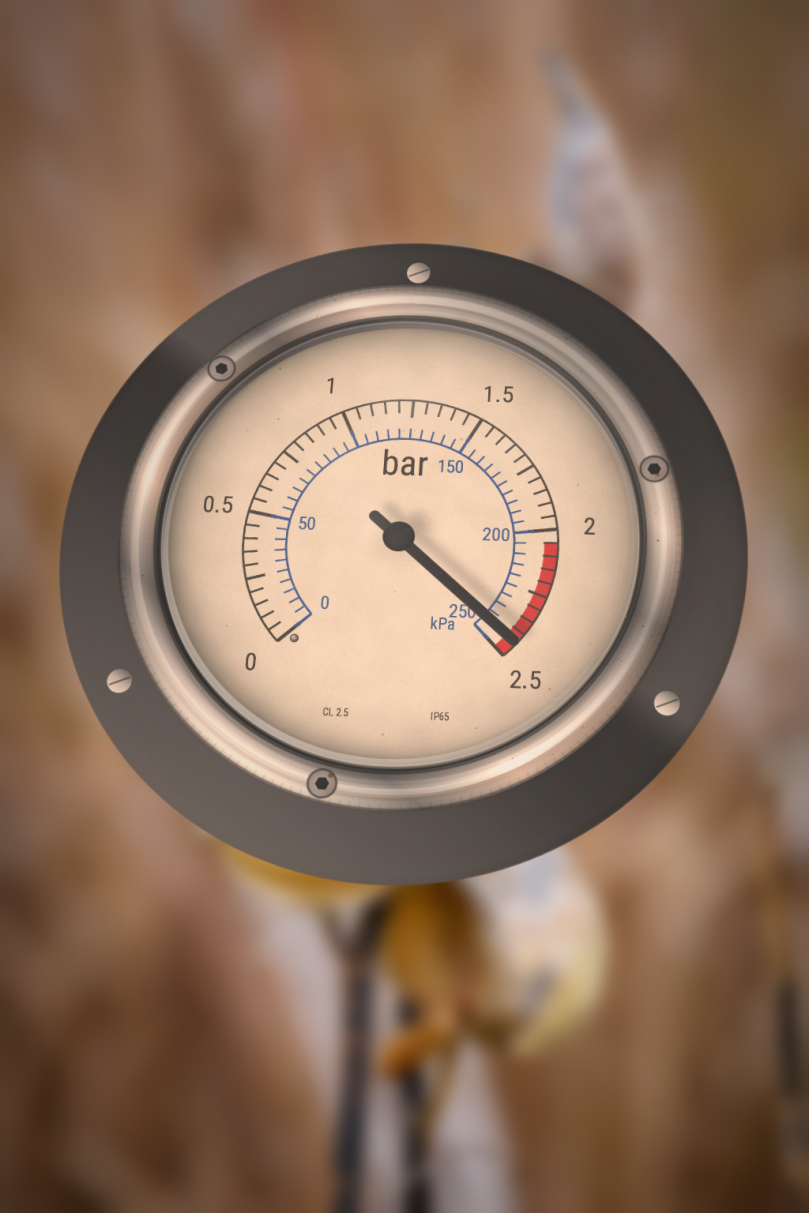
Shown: 2.45,bar
